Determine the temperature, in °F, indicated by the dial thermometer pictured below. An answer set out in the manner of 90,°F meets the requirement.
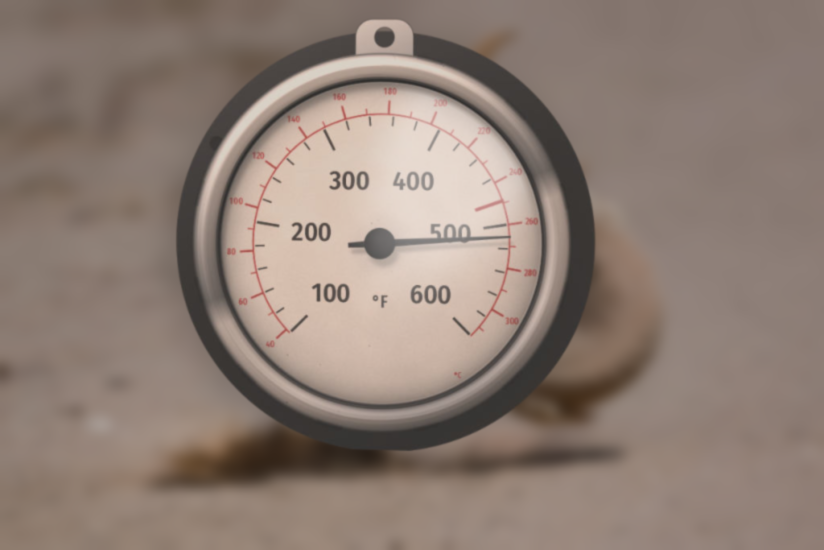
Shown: 510,°F
